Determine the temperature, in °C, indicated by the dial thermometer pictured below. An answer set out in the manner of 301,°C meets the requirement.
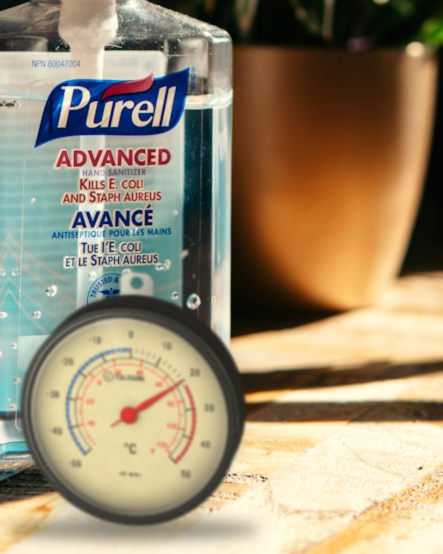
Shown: 20,°C
